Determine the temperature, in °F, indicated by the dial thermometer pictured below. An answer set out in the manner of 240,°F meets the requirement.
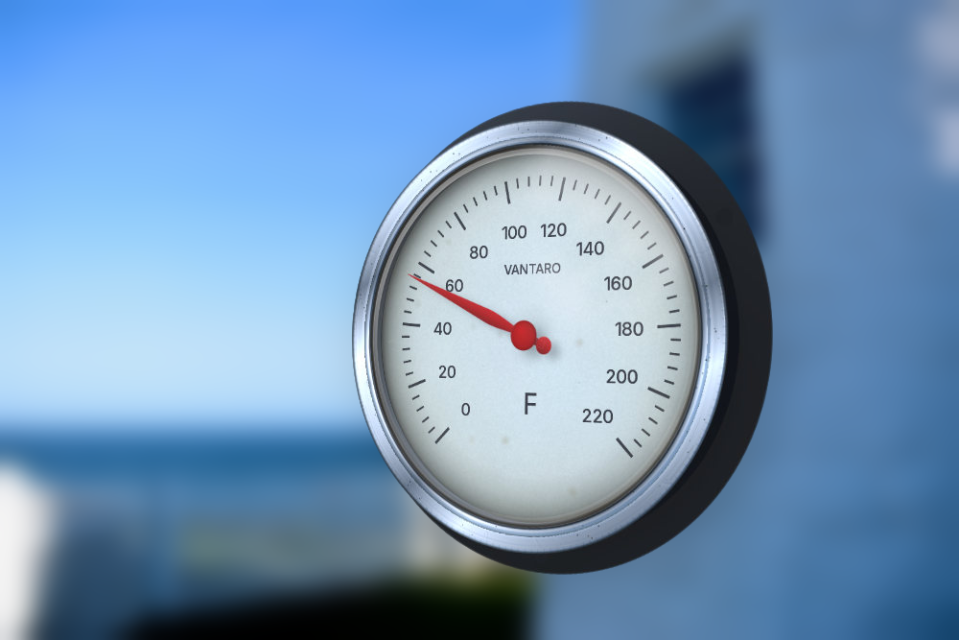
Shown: 56,°F
